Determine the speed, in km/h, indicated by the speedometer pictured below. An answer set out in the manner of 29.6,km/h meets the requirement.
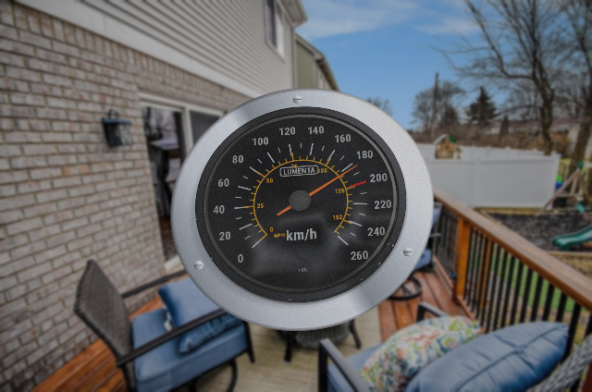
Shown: 185,km/h
